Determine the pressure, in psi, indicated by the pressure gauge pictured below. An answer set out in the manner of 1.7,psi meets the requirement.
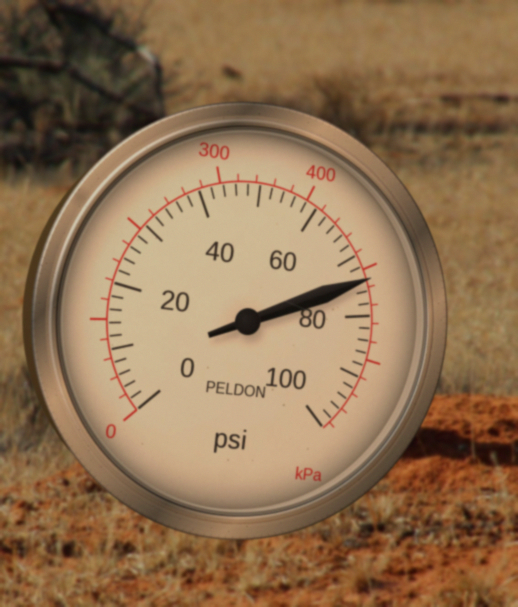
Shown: 74,psi
